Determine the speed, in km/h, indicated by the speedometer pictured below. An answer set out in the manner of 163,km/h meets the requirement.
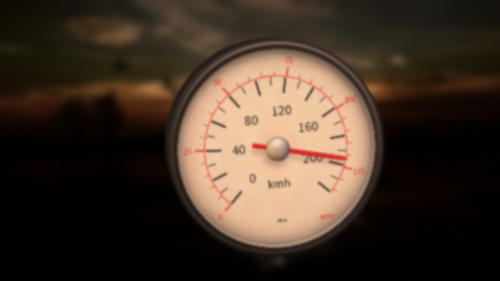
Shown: 195,km/h
